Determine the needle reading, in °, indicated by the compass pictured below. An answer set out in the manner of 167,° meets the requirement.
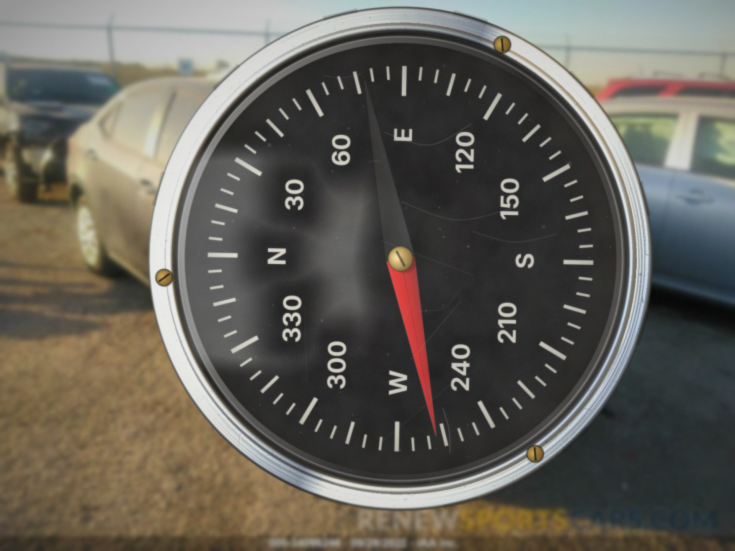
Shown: 257.5,°
